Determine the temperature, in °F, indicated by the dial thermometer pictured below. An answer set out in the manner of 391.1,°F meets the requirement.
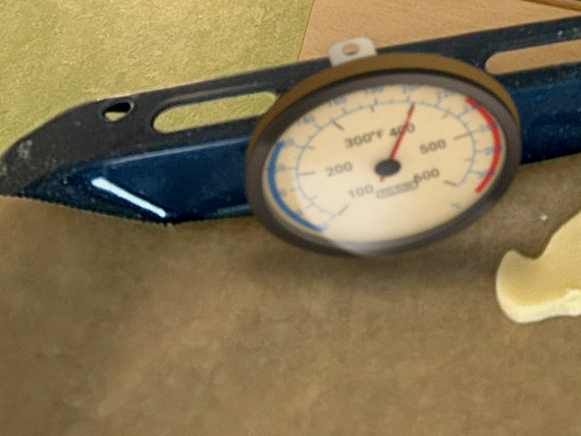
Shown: 400,°F
